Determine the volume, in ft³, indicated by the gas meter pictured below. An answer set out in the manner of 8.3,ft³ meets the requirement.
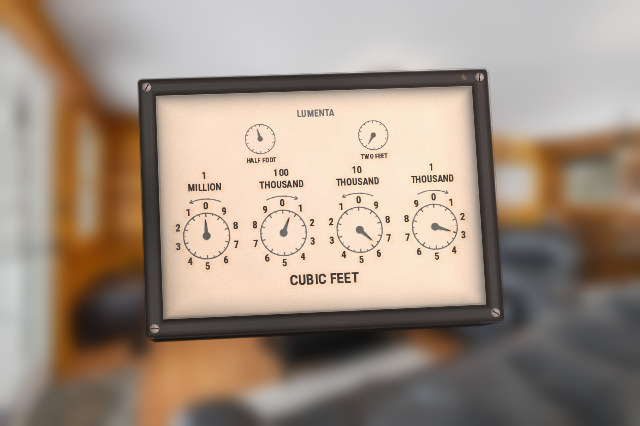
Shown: 6300,ft³
